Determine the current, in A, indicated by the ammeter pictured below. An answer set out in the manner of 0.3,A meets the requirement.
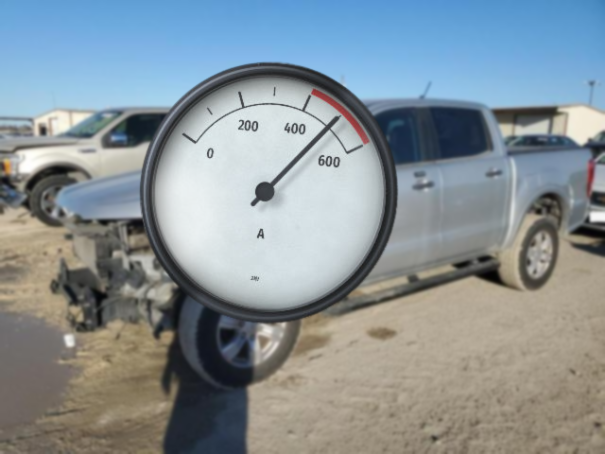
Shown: 500,A
